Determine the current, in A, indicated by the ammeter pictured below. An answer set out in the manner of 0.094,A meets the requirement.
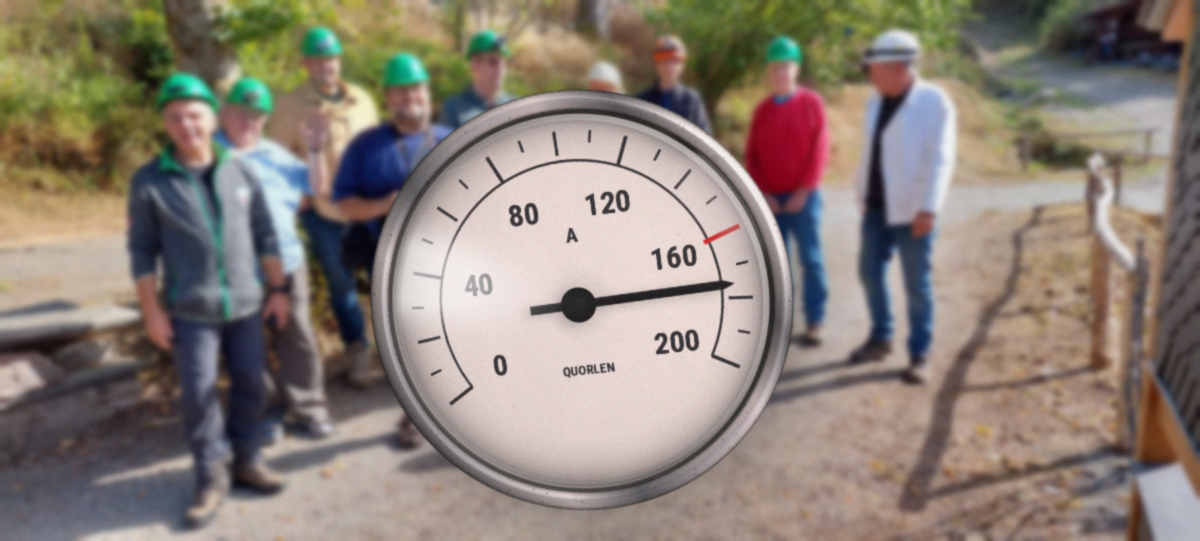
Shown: 175,A
